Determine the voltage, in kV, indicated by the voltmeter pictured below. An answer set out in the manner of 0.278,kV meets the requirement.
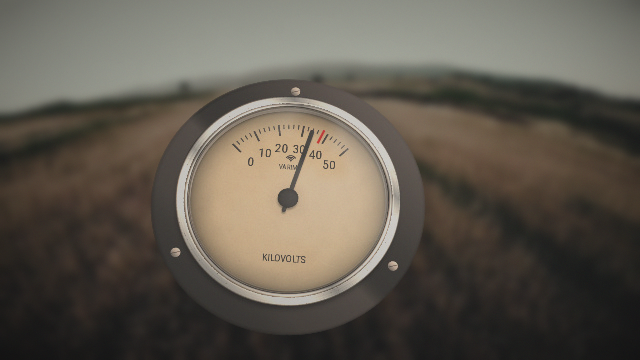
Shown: 34,kV
